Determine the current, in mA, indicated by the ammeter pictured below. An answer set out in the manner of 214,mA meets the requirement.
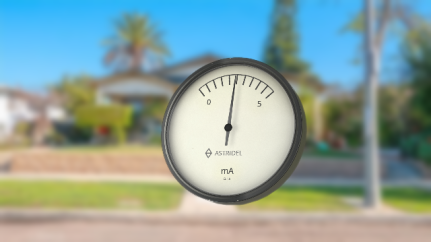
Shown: 2.5,mA
